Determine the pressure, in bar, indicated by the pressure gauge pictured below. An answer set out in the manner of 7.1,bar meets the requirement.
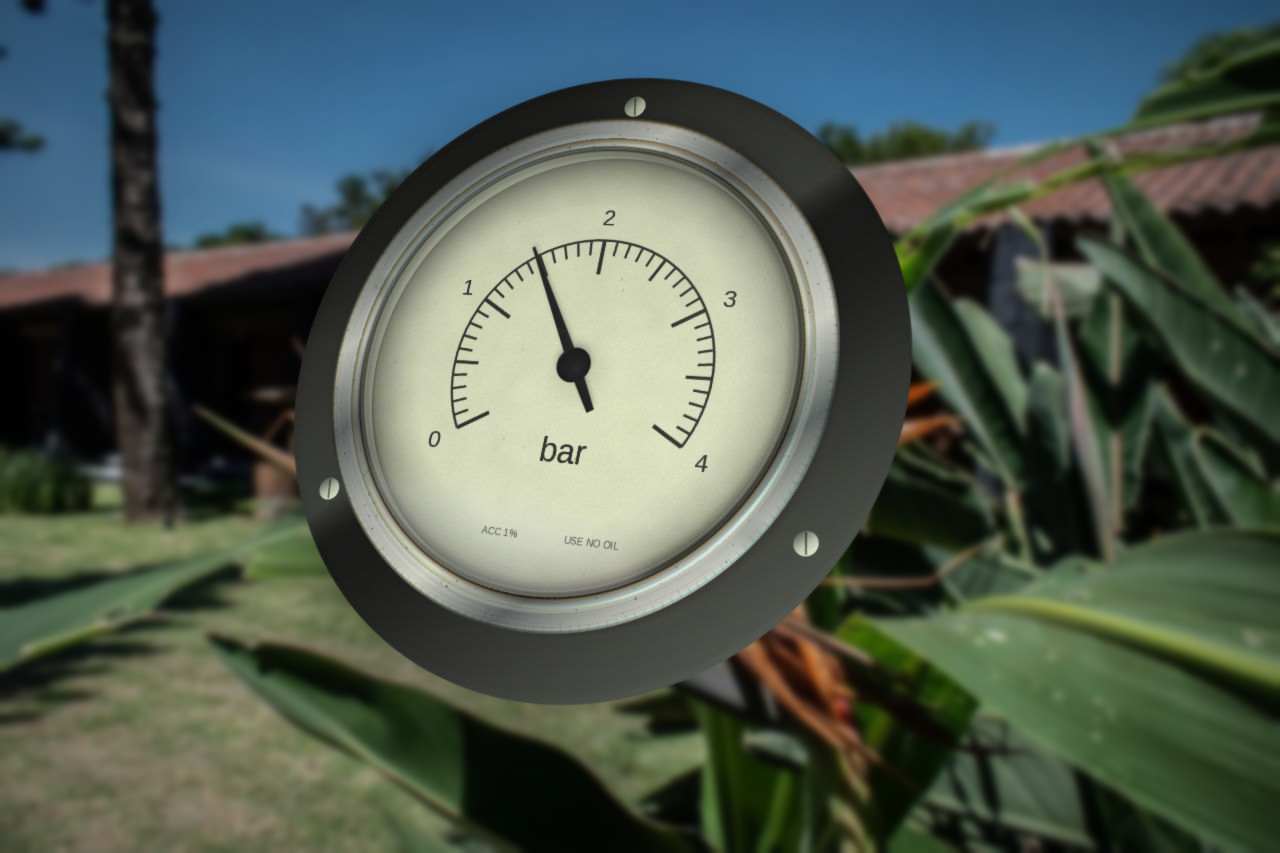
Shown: 1.5,bar
